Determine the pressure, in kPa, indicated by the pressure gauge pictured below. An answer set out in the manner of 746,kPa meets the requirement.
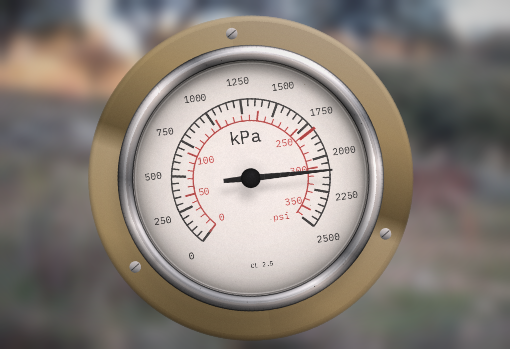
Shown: 2100,kPa
